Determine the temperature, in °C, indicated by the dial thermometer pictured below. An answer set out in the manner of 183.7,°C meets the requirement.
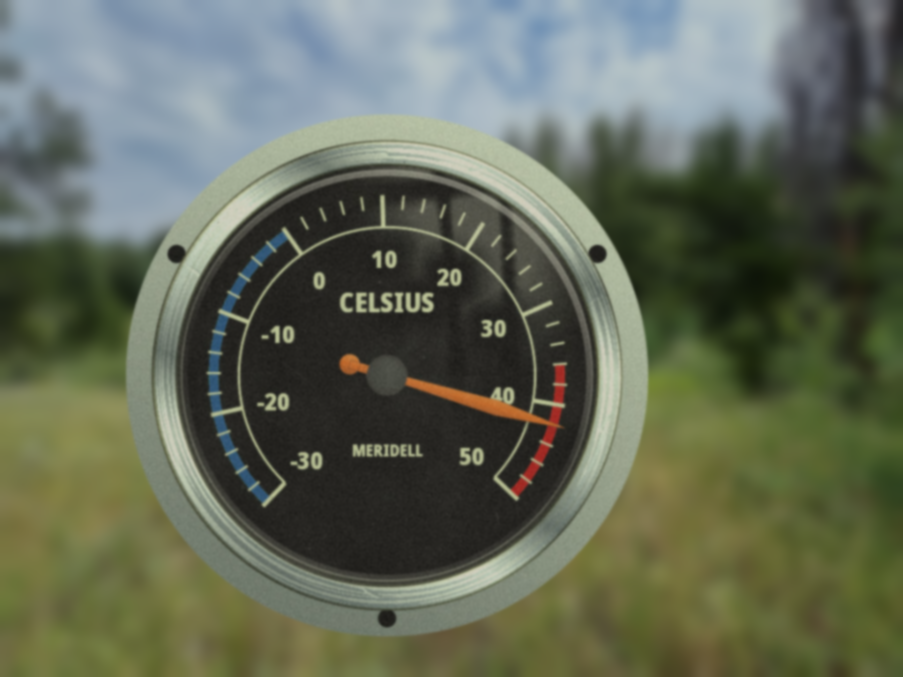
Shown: 42,°C
